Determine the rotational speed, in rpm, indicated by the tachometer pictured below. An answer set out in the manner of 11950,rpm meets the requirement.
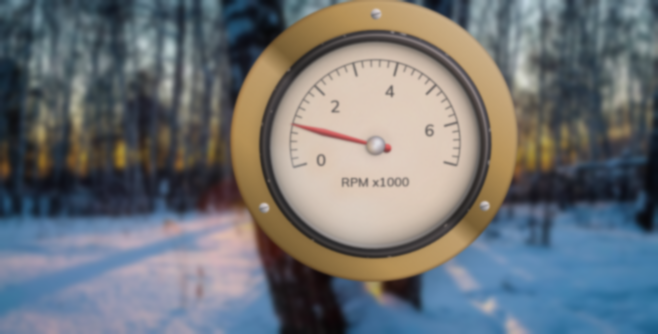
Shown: 1000,rpm
